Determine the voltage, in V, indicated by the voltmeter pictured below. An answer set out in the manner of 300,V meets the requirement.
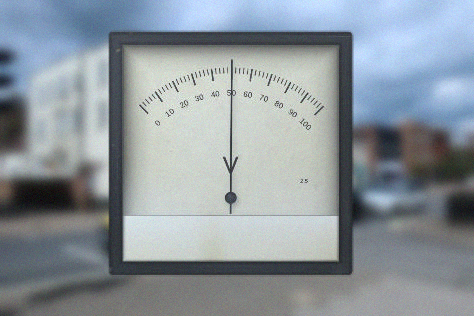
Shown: 50,V
